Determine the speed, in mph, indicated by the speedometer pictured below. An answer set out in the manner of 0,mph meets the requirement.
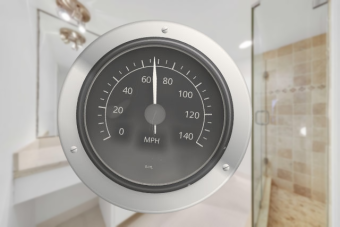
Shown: 67.5,mph
